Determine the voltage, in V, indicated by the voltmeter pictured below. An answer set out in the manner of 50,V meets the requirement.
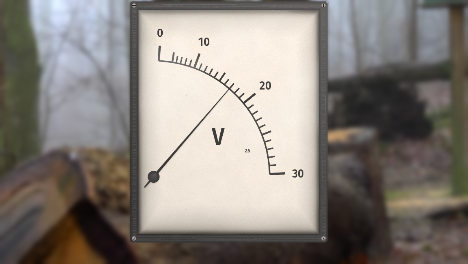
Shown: 17,V
